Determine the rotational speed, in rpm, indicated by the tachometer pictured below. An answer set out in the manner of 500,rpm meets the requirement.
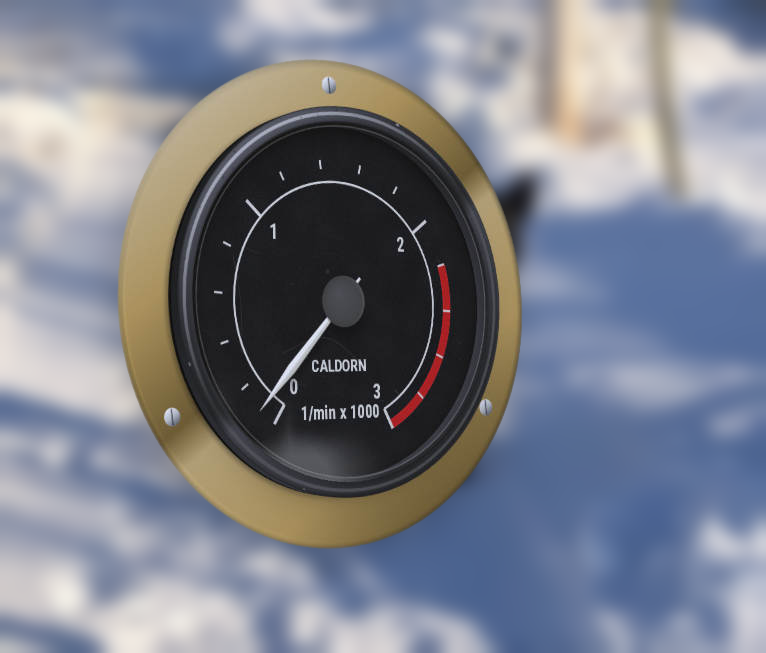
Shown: 100,rpm
